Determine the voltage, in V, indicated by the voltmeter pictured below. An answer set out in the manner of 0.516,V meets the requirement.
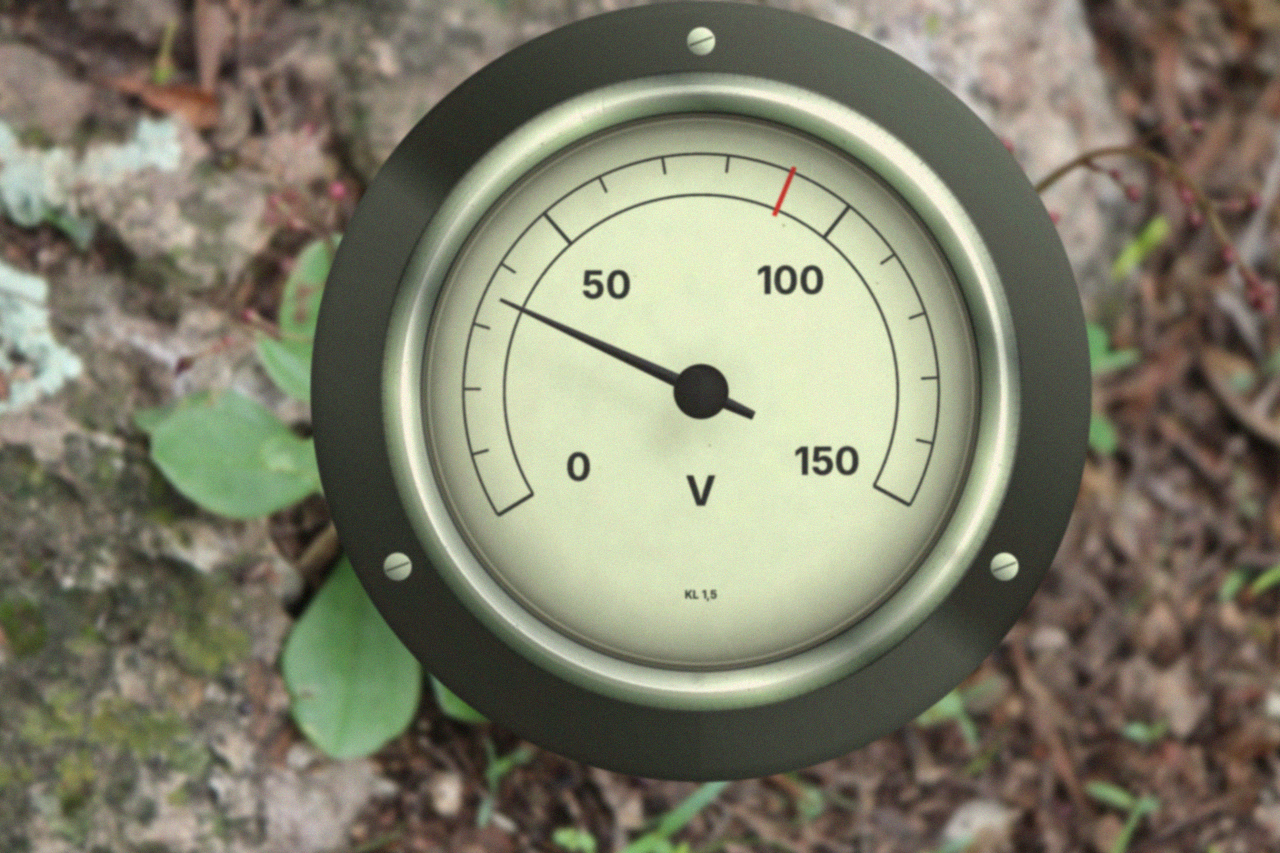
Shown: 35,V
